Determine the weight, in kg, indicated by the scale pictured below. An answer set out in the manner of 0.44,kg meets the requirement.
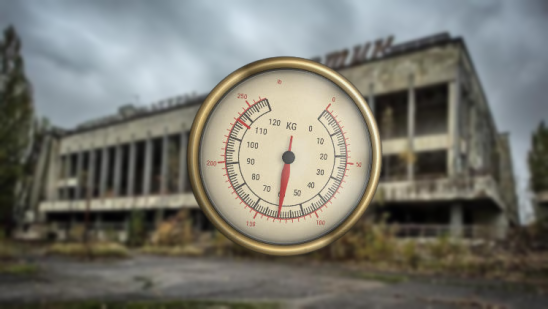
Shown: 60,kg
